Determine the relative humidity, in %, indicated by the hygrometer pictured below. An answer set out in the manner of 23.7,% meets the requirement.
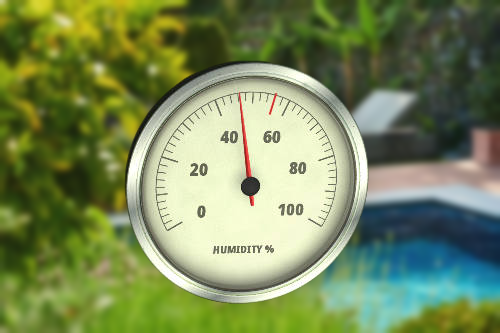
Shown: 46,%
